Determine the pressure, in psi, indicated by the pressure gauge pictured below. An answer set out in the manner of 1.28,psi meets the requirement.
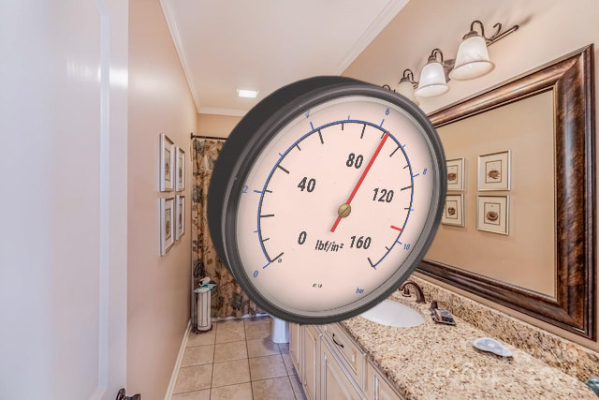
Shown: 90,psi
